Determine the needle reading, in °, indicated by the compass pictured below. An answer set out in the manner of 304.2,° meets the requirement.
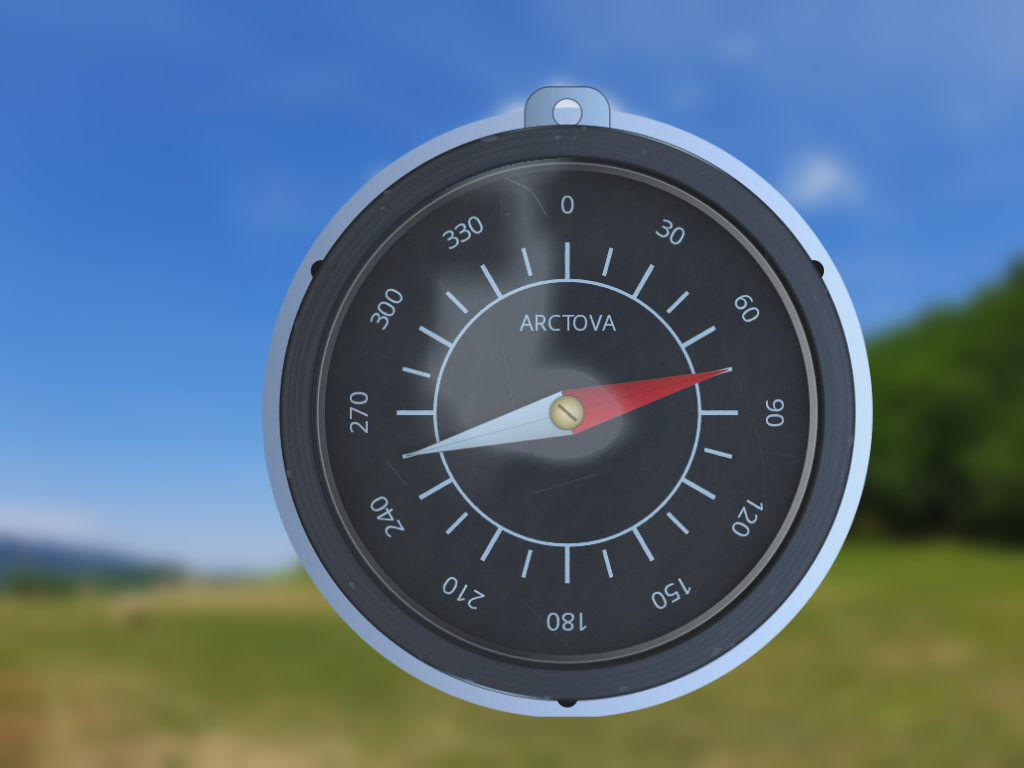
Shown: 75,°
